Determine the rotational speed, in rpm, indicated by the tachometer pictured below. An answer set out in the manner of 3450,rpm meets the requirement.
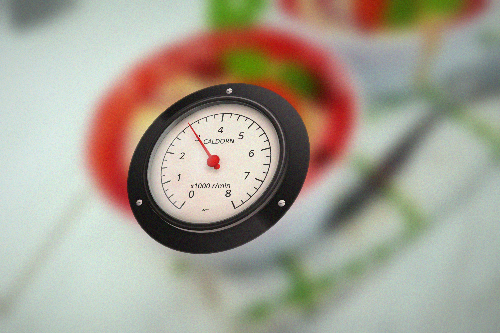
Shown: 3000,rpm
